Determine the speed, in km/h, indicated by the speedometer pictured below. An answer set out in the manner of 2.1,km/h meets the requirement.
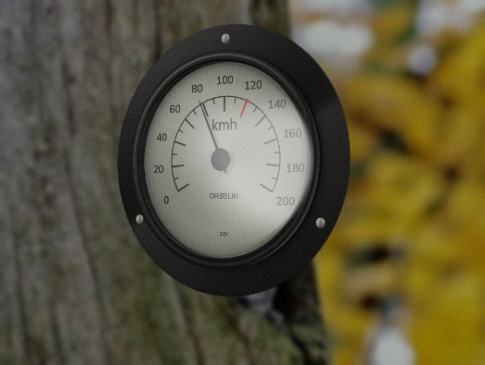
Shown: 80,km/h
